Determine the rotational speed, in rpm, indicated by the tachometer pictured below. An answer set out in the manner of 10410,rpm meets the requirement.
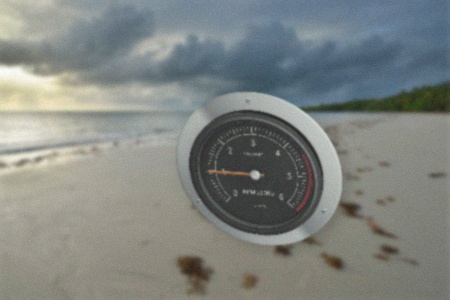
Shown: 1000,rpm
